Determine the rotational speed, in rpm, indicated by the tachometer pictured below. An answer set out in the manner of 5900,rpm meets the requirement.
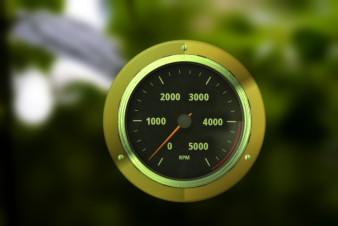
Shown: 200,rpm
